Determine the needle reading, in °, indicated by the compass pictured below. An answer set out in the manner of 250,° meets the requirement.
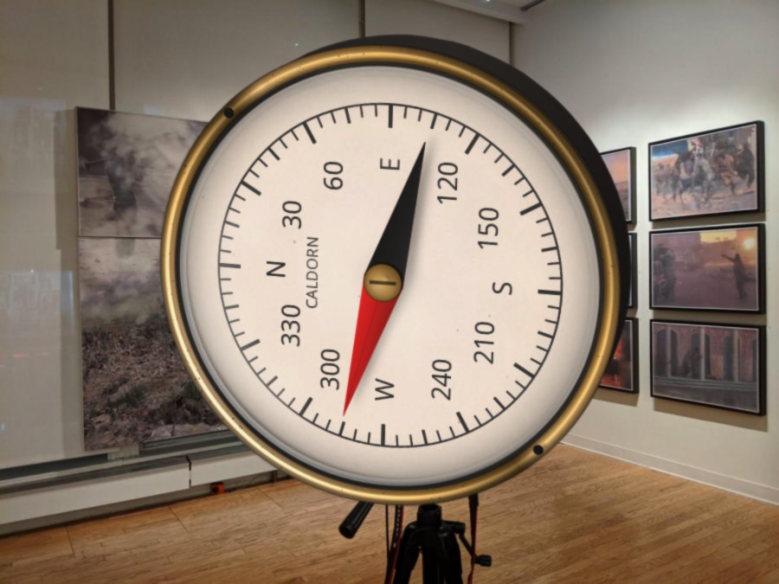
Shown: 285,°
